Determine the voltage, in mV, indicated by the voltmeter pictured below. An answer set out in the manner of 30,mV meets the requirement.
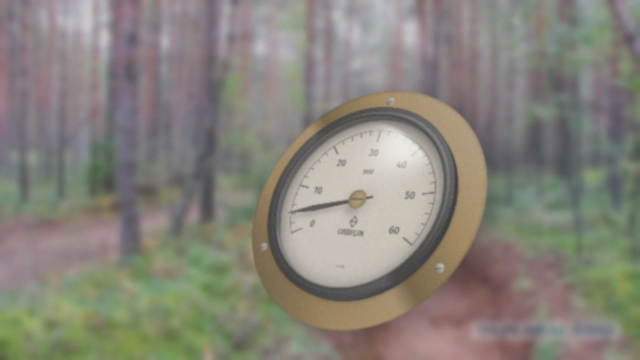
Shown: 4,mV
